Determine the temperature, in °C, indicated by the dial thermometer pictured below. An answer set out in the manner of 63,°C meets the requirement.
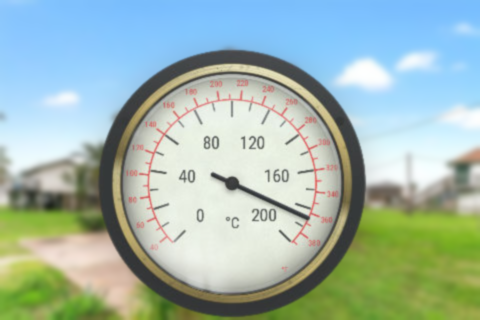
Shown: 185,°C
